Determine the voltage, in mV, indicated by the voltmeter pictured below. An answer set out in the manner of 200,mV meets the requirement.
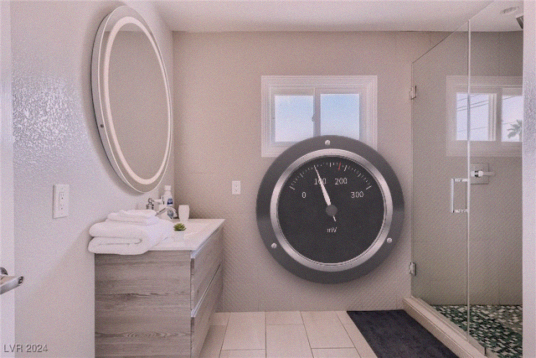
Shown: 100,mV
